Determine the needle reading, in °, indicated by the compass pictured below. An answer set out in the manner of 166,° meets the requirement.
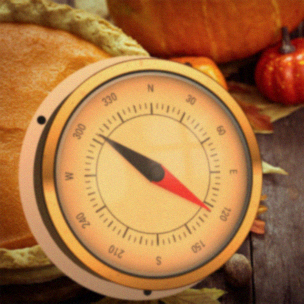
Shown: 125,°
